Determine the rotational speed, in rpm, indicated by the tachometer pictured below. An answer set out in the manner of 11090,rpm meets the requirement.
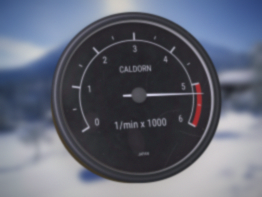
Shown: 5250,rpm
